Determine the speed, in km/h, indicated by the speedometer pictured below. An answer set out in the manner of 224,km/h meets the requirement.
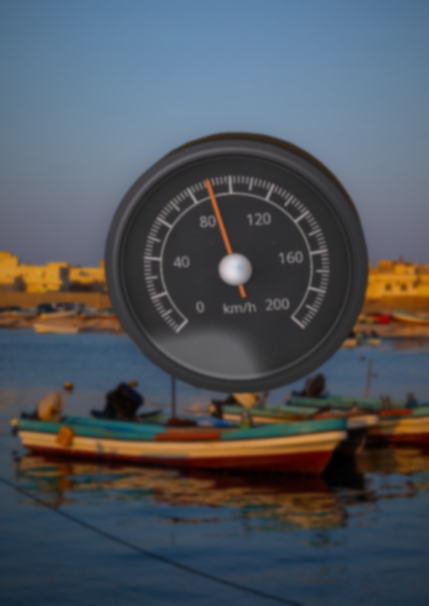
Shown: 90,km/h
